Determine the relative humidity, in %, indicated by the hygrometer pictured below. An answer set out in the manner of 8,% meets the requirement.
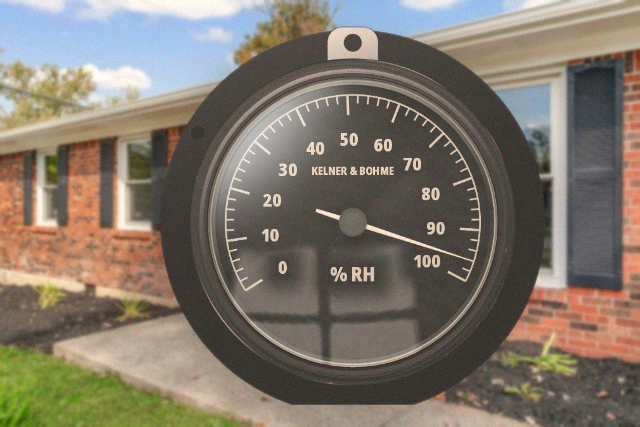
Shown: 96,%
